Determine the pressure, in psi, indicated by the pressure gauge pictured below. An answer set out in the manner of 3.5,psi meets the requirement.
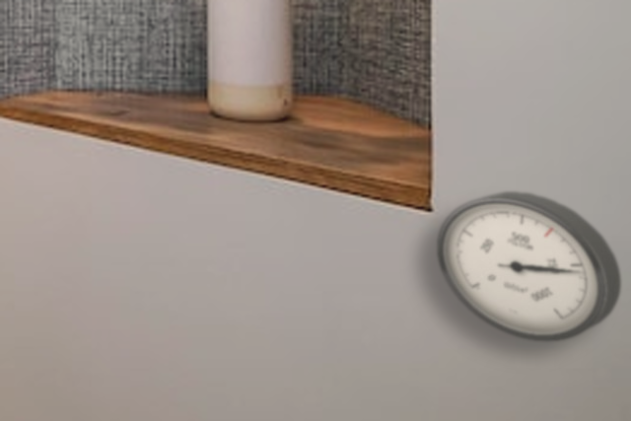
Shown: 775,psi
